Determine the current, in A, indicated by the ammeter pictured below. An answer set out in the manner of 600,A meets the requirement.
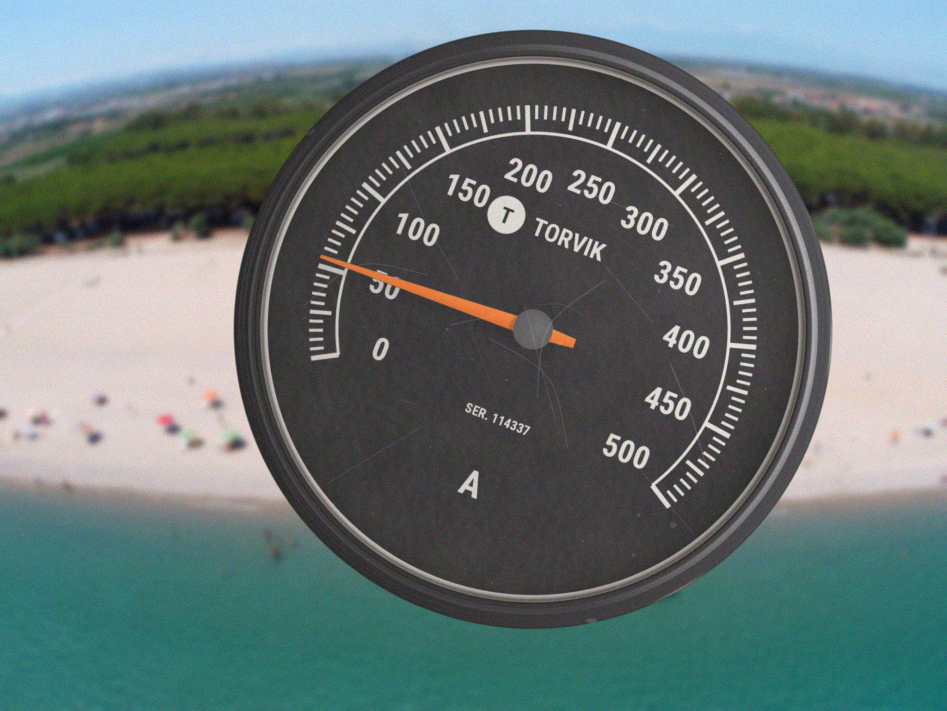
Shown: 55,A
